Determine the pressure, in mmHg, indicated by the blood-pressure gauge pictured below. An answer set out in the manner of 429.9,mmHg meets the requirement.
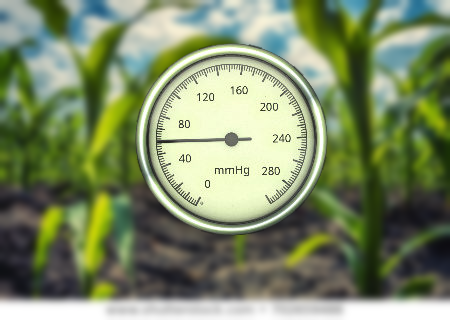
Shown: 60,mmHg
